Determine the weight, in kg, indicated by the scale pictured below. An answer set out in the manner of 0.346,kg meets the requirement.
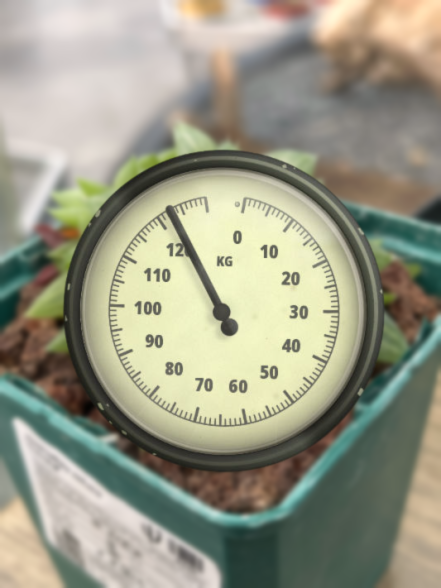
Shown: 123,kg
